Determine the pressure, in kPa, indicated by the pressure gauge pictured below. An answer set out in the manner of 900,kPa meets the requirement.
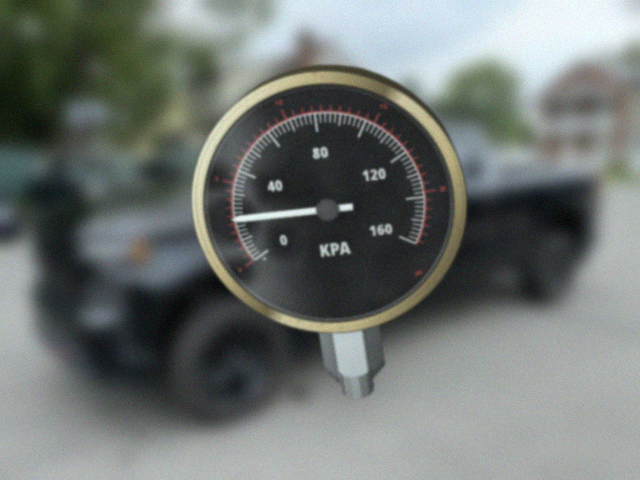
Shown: 20,kPa
